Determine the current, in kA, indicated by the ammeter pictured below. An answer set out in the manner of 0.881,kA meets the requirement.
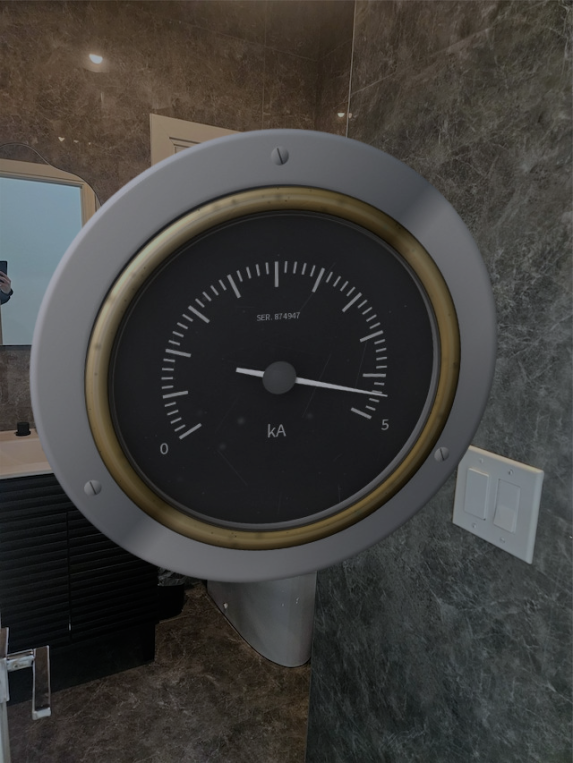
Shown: 4.7,kA
